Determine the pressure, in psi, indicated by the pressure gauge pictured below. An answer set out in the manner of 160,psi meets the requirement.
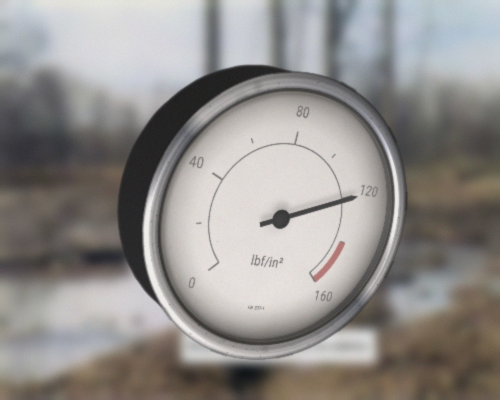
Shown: 120,psi
